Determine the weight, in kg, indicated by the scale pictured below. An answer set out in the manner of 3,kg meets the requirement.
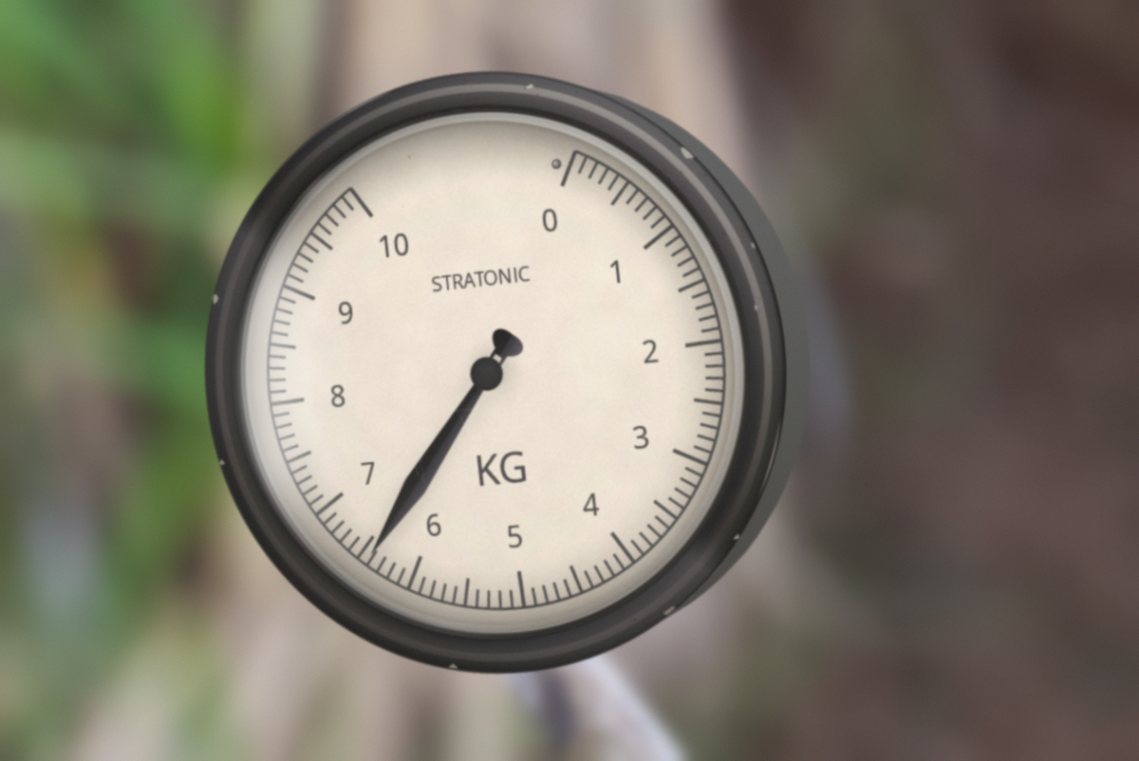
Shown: 6.4,kg
